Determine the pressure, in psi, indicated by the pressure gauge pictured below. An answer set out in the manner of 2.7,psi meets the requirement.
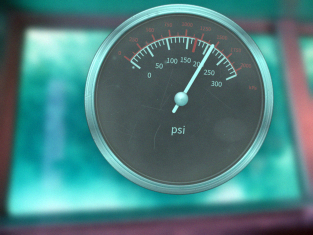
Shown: 210,psi
